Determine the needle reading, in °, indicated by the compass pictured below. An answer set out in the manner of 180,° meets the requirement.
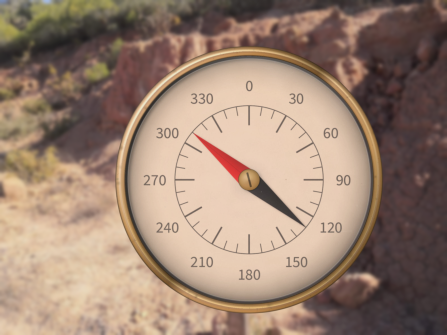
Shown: 310,°
